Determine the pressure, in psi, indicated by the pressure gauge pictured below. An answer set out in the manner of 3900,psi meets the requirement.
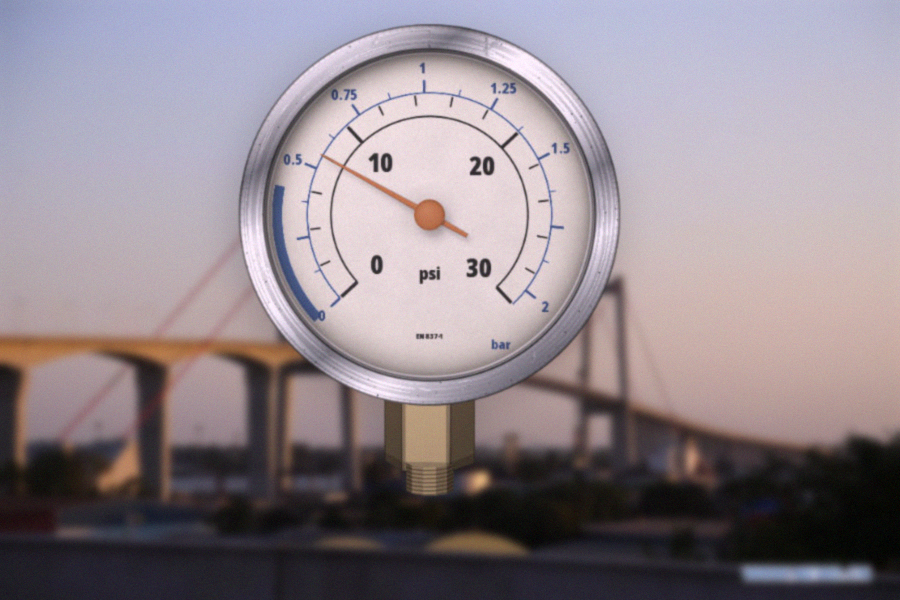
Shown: 8,psi
